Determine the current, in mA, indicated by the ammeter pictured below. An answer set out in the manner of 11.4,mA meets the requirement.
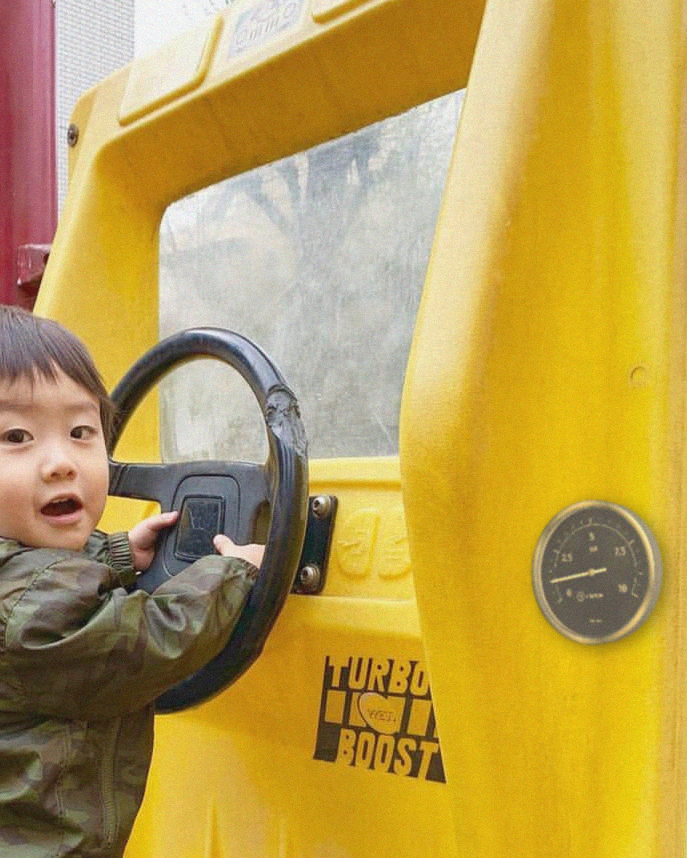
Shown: 1,mA
